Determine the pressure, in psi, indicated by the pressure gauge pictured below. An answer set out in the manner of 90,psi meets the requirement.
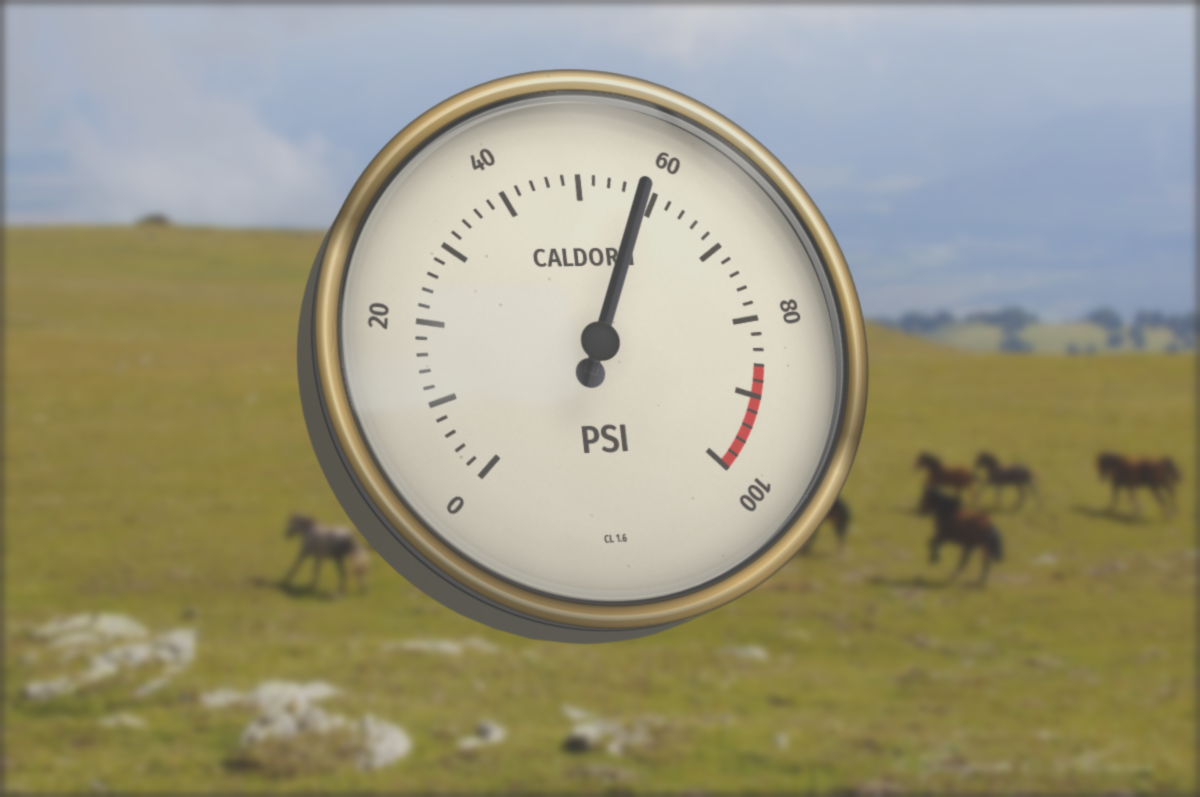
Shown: 58,psi
